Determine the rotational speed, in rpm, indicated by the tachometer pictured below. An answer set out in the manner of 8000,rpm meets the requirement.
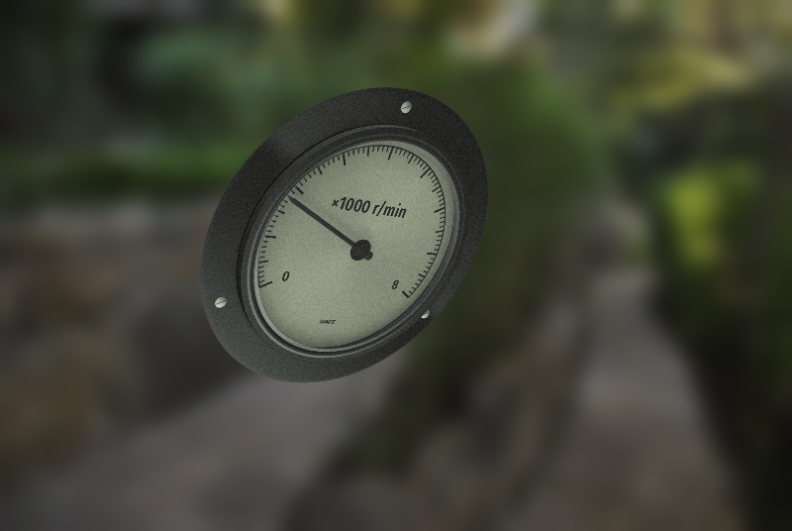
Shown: 1800,rpm
